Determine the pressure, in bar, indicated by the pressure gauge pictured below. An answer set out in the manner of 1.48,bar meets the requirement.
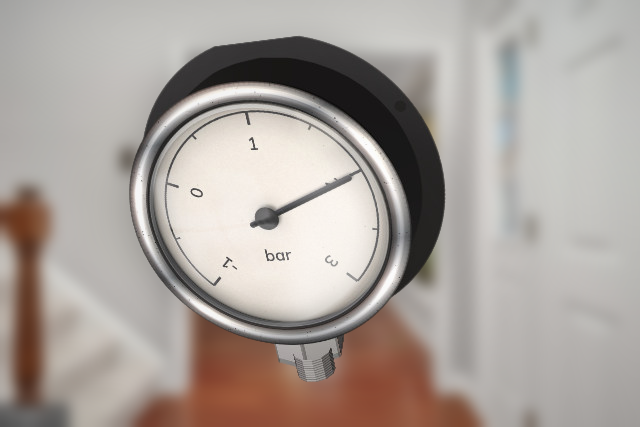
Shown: 2,bar
